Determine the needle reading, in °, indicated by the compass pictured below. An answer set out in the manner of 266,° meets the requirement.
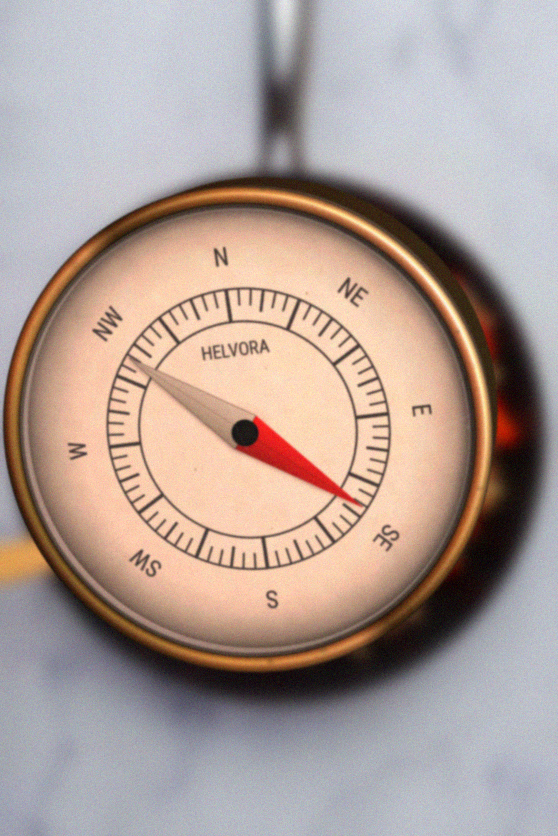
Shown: 130,°
